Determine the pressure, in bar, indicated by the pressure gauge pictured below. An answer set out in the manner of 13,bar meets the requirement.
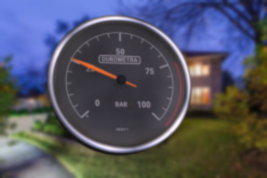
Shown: 25,bar
